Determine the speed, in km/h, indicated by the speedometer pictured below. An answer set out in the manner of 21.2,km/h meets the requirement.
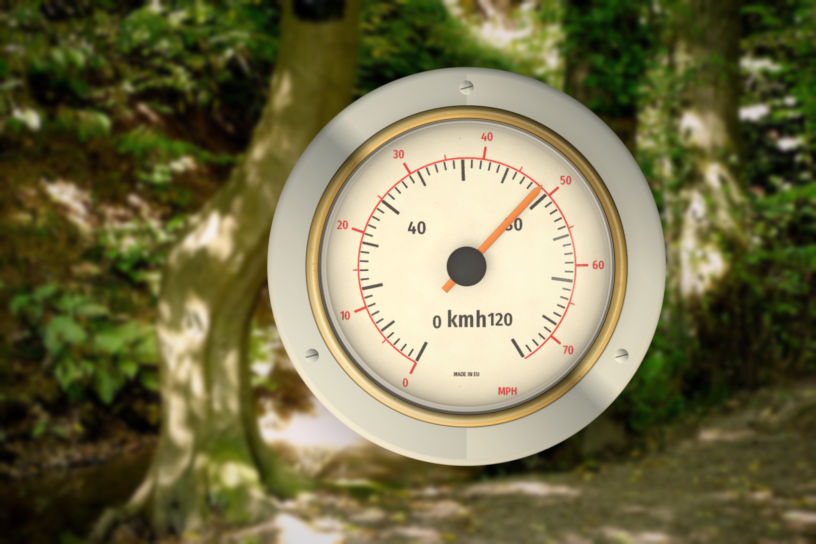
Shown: 78,km/h
